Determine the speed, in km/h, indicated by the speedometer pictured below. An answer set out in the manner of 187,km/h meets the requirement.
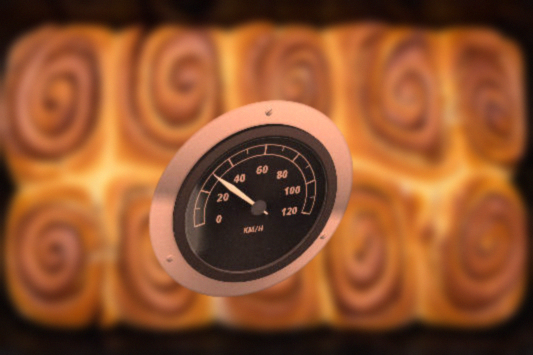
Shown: 30,km/h
